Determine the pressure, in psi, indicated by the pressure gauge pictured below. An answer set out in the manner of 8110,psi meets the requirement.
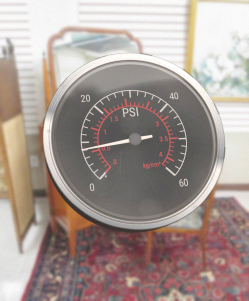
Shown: 8,psi
